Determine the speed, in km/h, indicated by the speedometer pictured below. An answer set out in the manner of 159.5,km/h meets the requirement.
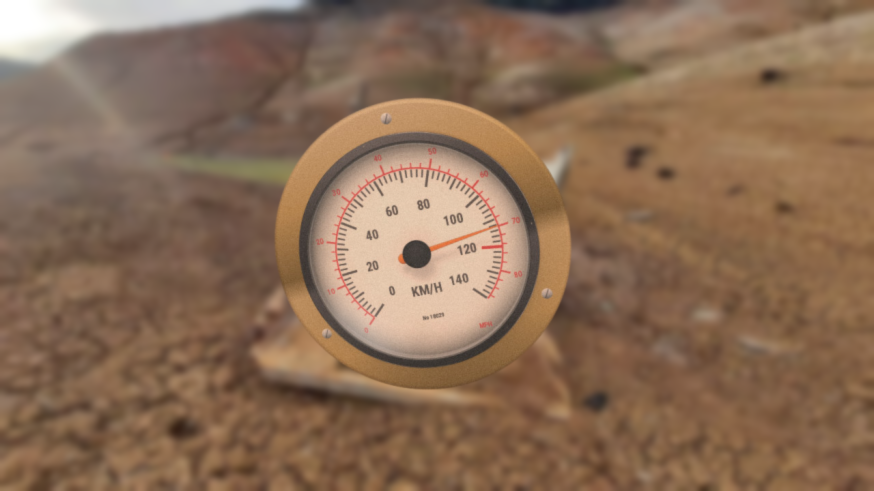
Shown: 112,km/h
